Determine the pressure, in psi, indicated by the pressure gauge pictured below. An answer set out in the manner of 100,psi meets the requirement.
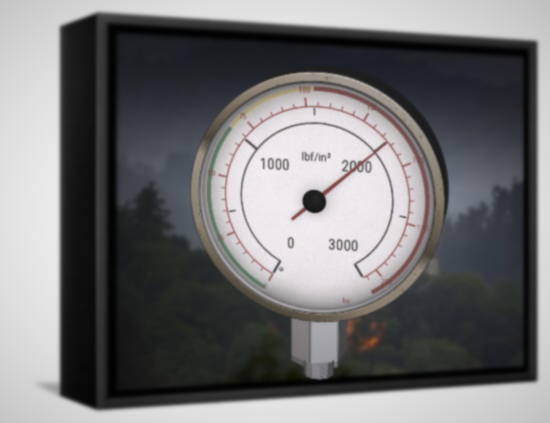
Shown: 2000,psi
